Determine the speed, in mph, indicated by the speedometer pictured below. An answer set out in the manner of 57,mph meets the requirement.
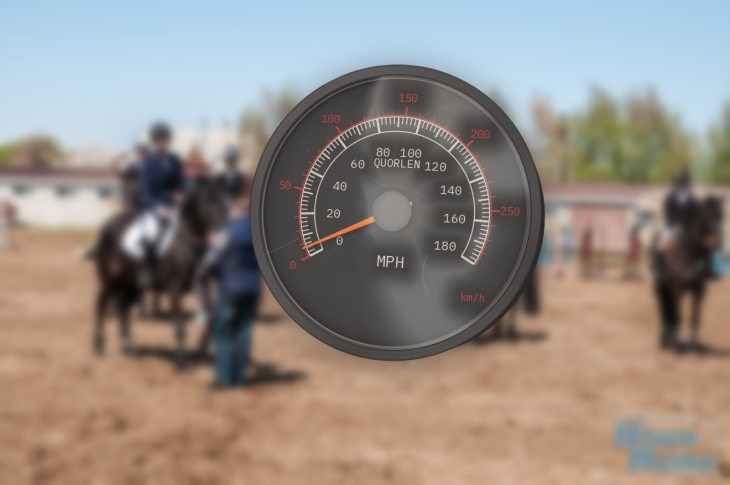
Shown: 4,mph
